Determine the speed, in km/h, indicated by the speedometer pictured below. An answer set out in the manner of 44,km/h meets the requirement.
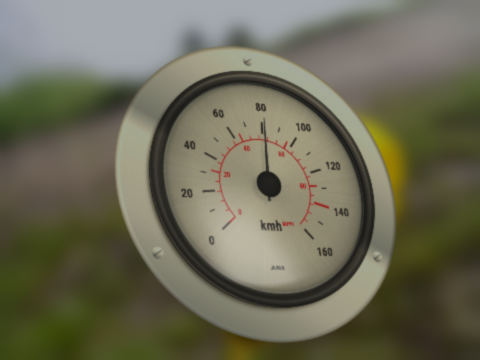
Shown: 80,km/h
